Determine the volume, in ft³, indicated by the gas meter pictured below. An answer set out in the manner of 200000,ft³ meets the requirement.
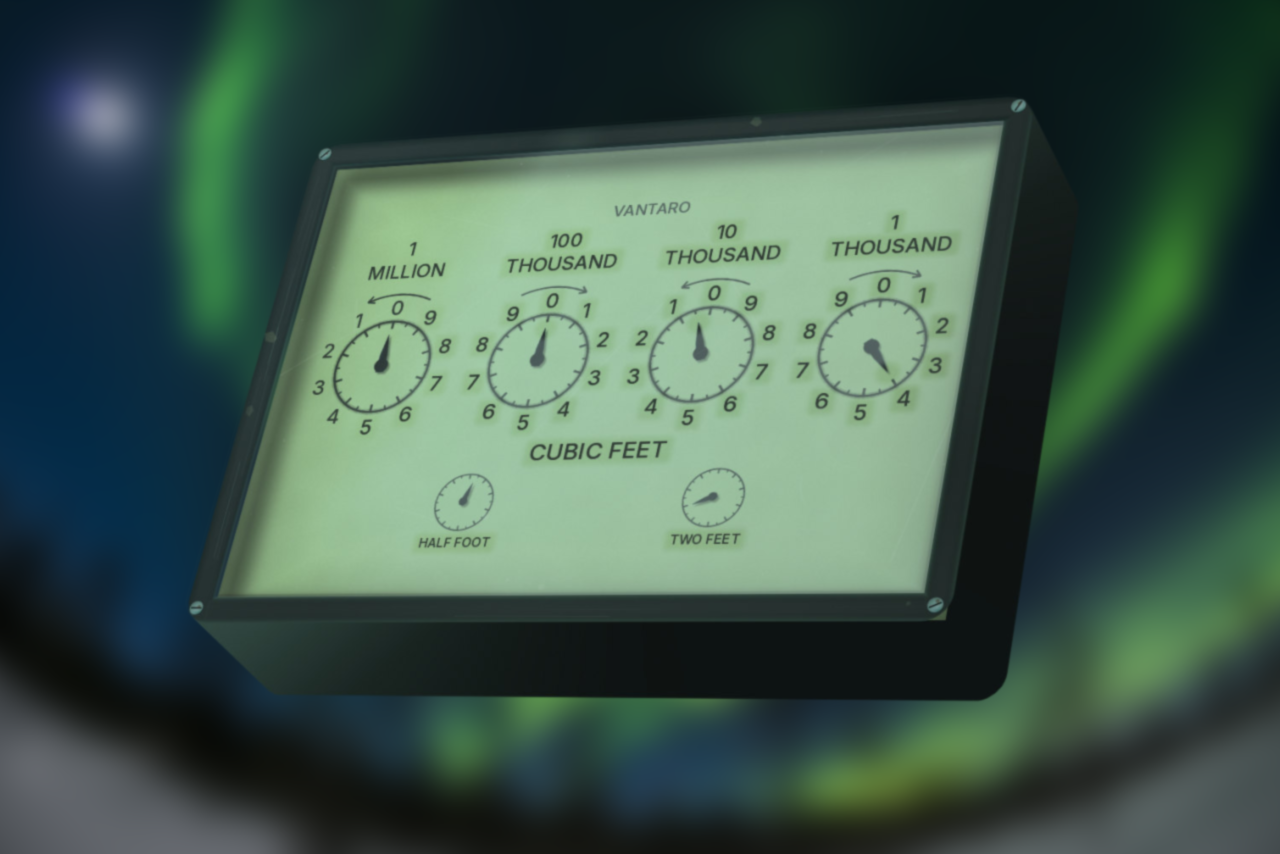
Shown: 400,ft³
